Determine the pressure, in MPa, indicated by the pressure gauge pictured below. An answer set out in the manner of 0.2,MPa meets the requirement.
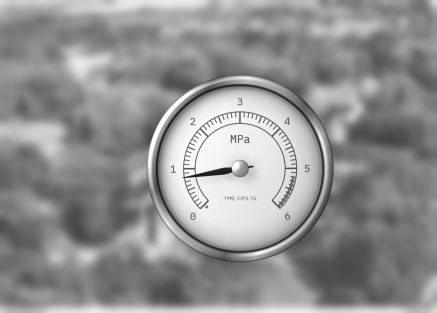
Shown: 0.8,MPa
